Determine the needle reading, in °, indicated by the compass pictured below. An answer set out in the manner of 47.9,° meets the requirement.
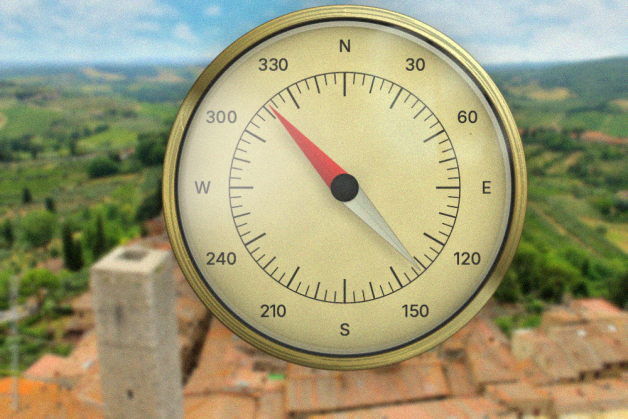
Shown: 317.5,°
